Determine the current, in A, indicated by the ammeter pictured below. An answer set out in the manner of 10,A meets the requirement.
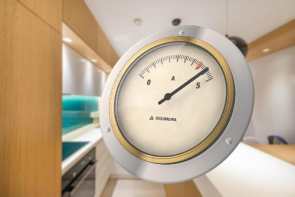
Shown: 4.5,A
